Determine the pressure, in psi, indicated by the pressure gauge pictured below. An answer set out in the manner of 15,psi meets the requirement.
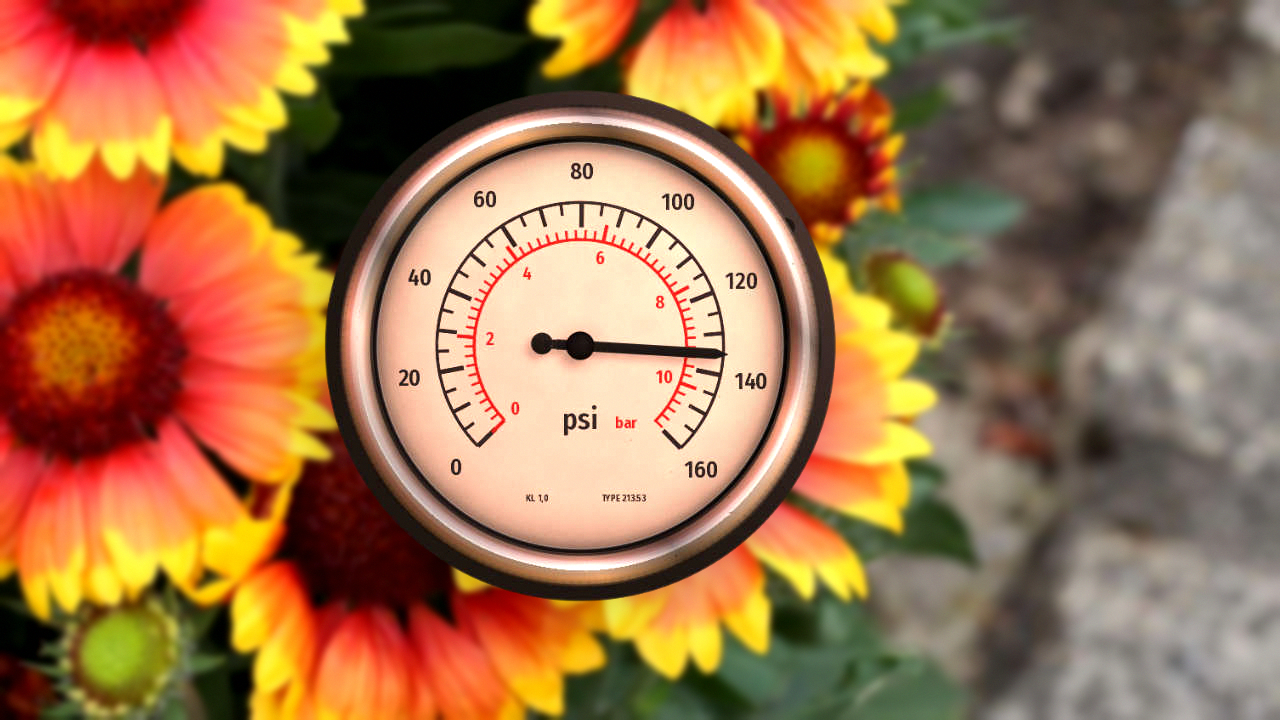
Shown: 135,psi
